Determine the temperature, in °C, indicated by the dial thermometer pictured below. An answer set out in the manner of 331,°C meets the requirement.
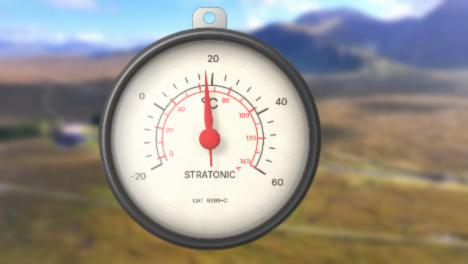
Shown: 18,°C
